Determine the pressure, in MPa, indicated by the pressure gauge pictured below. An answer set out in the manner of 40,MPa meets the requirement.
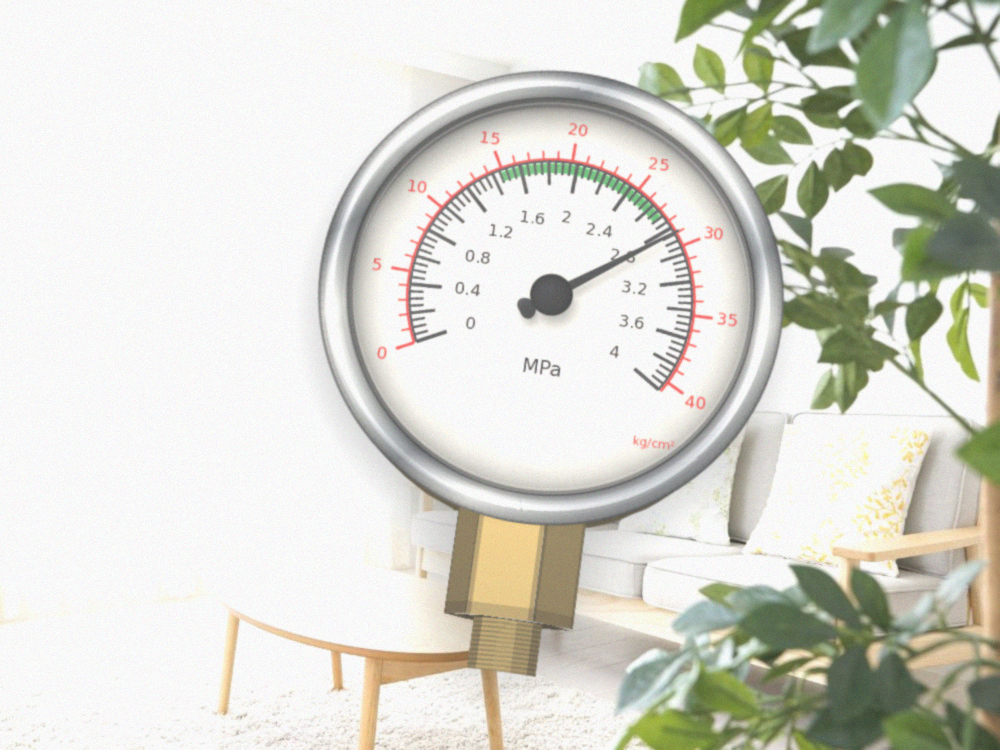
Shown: 2.85,MPa
